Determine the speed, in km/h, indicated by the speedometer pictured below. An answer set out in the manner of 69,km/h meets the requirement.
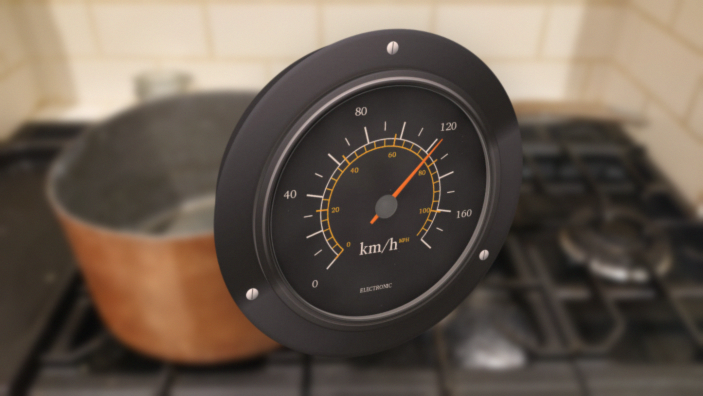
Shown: 120,km/h
